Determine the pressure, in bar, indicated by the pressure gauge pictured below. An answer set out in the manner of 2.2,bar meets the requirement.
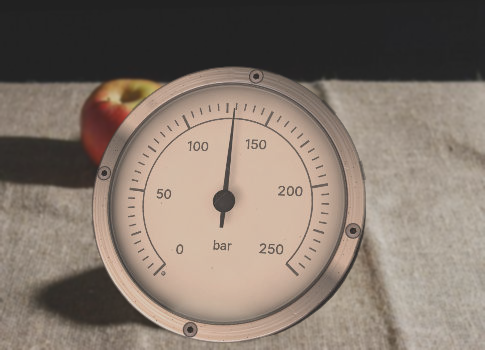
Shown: 130,bar
